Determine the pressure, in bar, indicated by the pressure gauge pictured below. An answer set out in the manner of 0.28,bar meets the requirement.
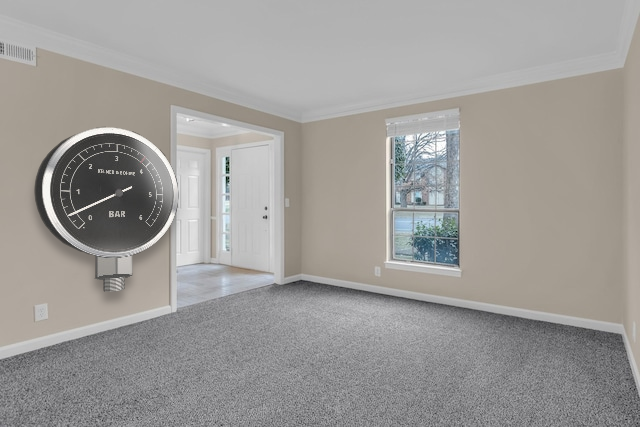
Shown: 0.4,bar
